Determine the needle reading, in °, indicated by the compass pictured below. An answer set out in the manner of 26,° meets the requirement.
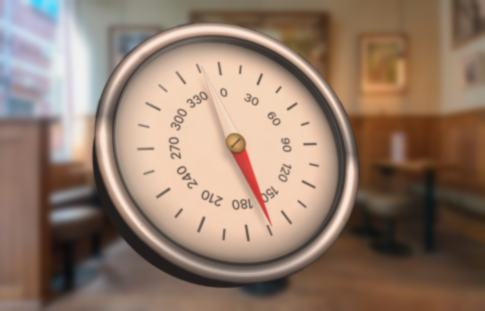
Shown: 165,°
